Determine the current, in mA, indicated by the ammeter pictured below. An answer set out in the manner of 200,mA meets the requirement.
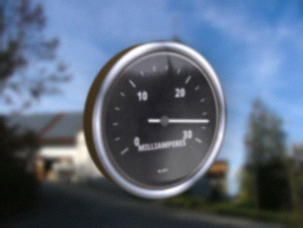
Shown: 27,mA
